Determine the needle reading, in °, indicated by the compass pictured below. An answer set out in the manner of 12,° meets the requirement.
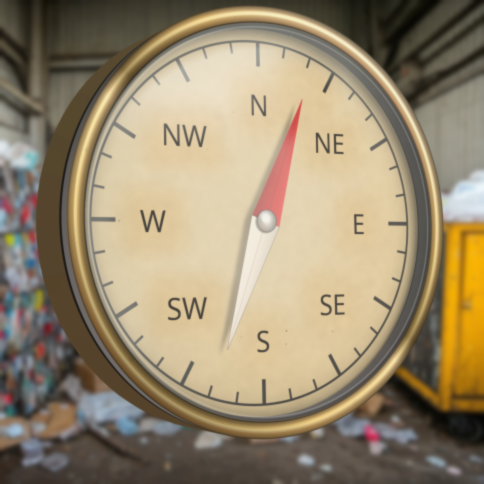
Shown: 20,°
